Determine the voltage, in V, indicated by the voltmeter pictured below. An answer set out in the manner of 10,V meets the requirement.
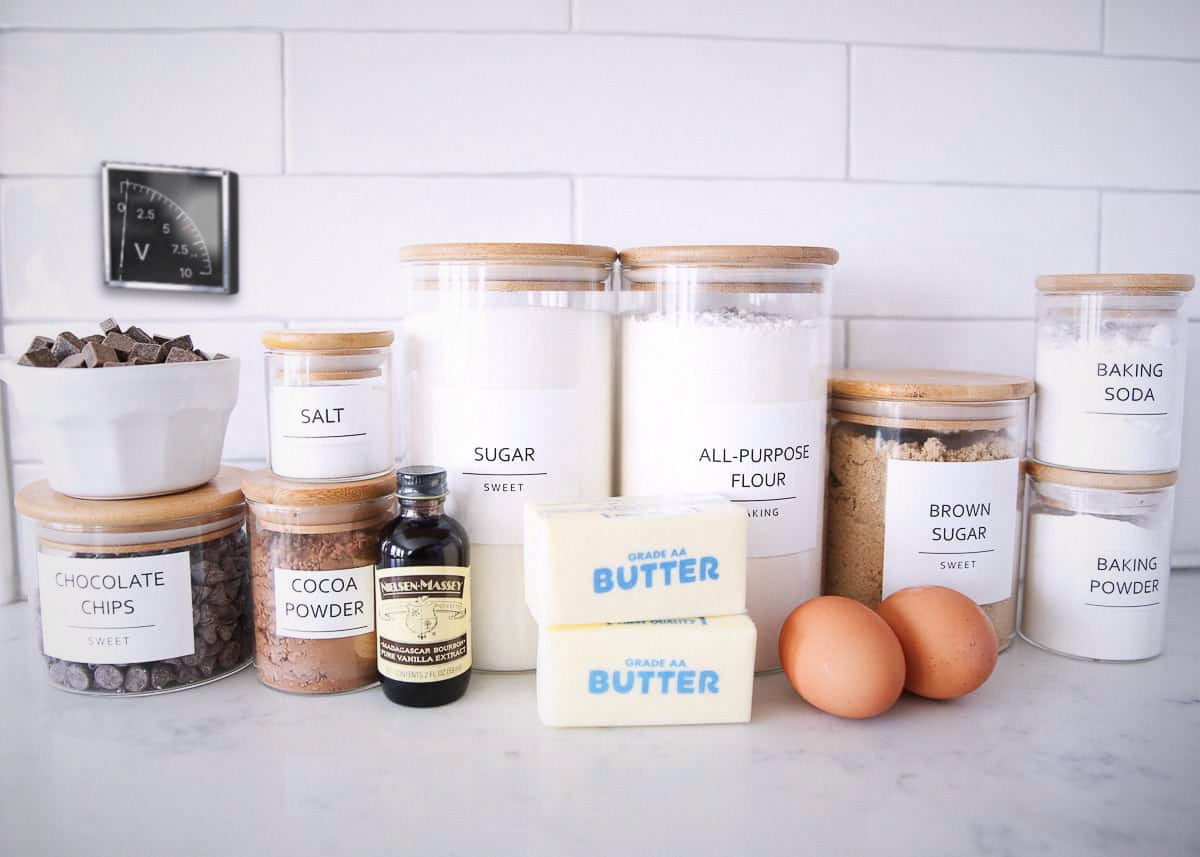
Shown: 0.5,V
